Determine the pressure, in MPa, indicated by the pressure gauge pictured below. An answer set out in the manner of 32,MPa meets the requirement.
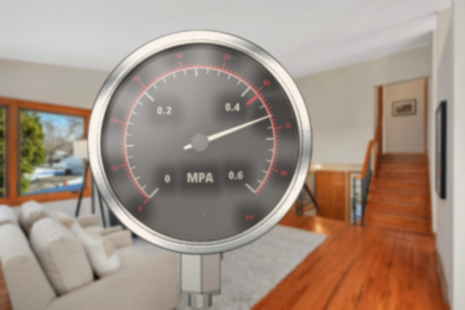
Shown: 0.46,MPa
